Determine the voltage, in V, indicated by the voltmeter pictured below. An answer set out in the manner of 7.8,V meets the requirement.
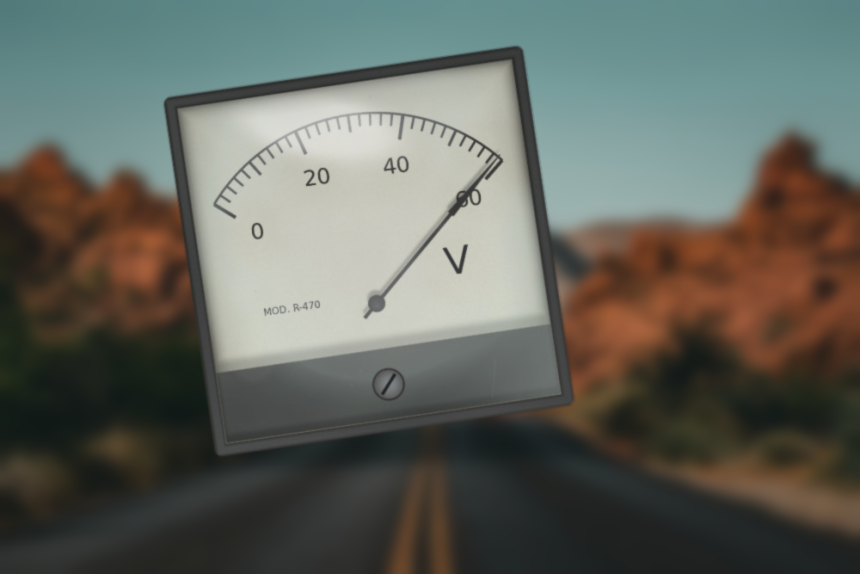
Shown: 59,V
